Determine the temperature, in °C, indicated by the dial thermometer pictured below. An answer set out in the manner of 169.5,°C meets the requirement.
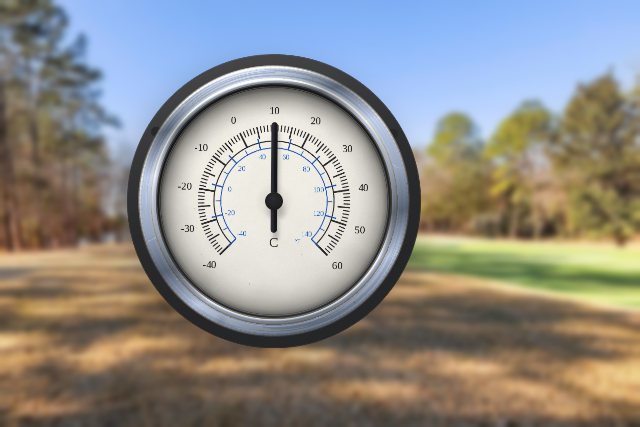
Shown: 10,°C
